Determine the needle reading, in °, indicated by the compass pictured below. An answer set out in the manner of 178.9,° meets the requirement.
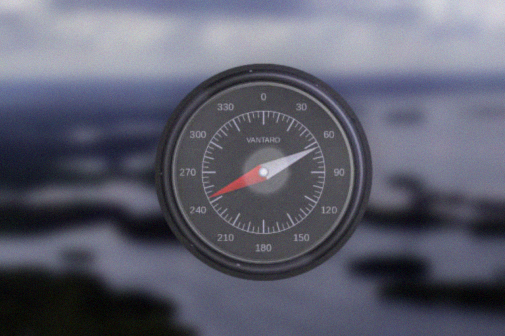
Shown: 245,°
